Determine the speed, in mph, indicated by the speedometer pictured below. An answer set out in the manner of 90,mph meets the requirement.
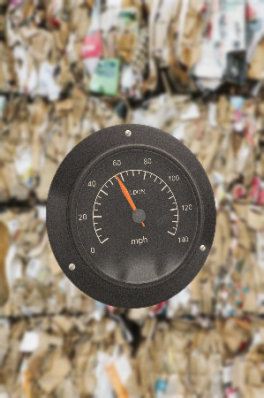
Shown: 55,mph
